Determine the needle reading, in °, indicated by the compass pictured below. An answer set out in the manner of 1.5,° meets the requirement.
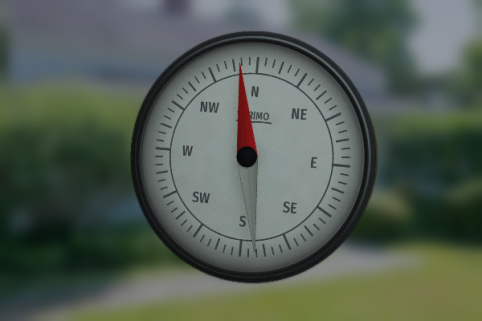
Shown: 350,°
